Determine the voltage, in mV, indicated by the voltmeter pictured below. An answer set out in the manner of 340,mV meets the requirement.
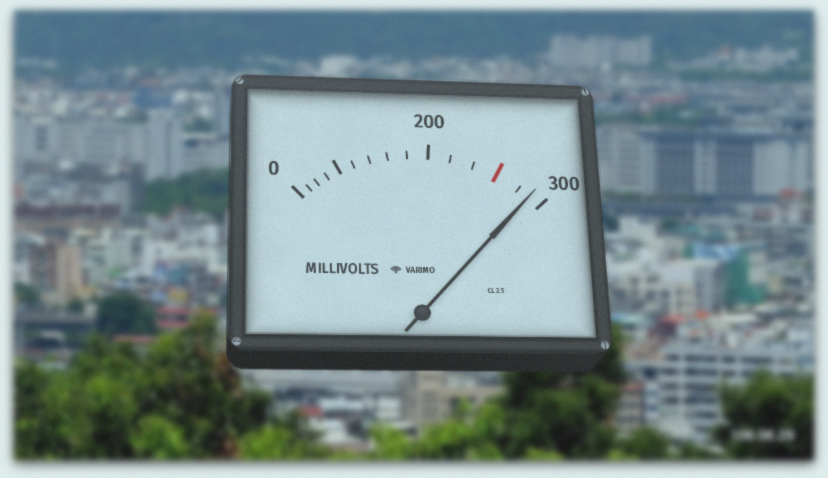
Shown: 290,mV
